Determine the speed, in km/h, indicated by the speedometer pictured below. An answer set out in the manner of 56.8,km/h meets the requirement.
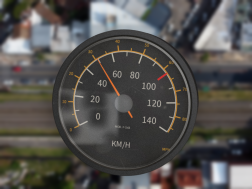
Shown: 50,km/h
